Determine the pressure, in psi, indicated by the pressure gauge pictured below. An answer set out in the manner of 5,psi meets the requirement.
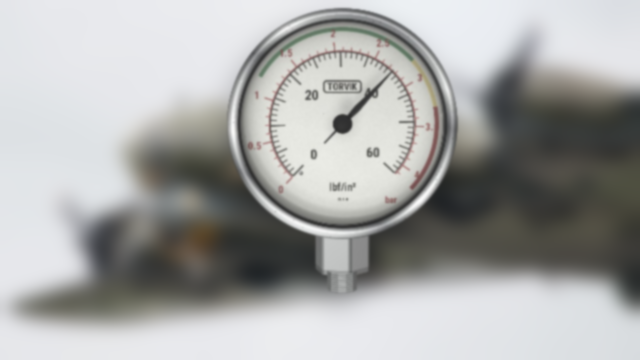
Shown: 40,psi
